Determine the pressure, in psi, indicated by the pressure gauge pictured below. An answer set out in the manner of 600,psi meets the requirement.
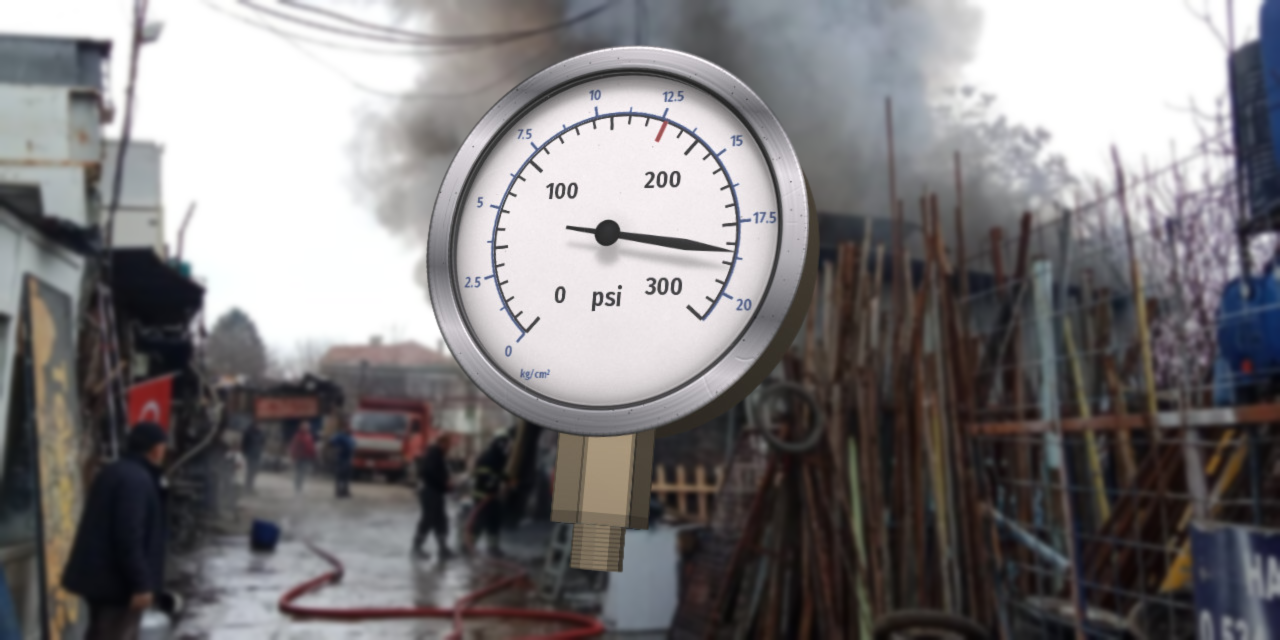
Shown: 265,psi
